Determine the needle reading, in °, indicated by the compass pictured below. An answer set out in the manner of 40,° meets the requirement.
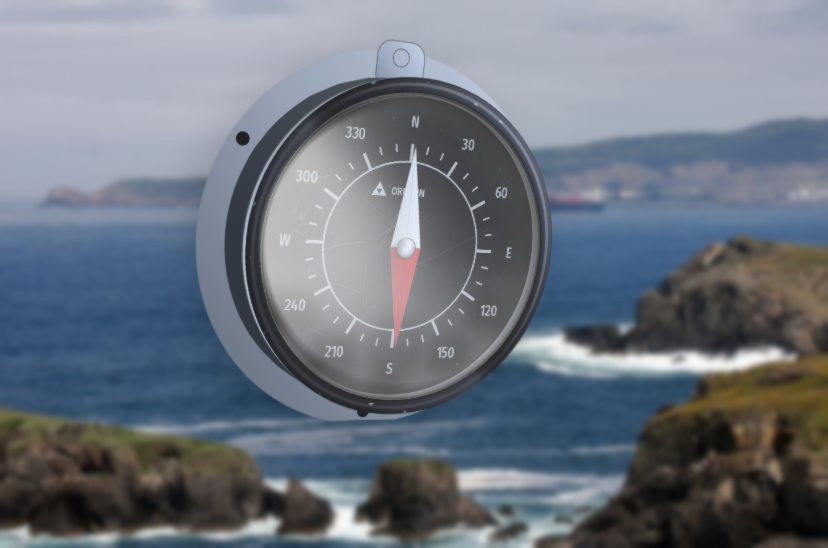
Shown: 180,°
